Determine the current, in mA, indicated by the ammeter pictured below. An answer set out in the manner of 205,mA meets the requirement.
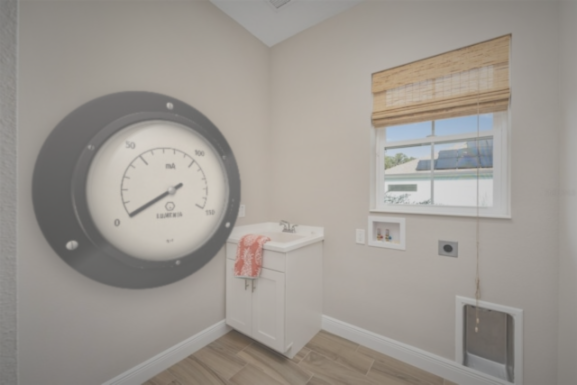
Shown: 0,mA
